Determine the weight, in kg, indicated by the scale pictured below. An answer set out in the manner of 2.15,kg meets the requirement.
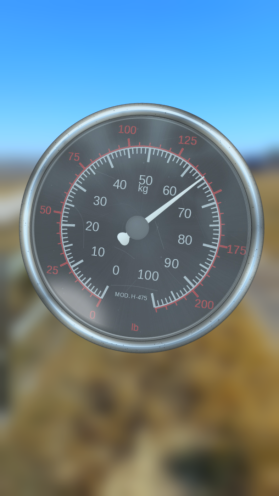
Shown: 64,kg
